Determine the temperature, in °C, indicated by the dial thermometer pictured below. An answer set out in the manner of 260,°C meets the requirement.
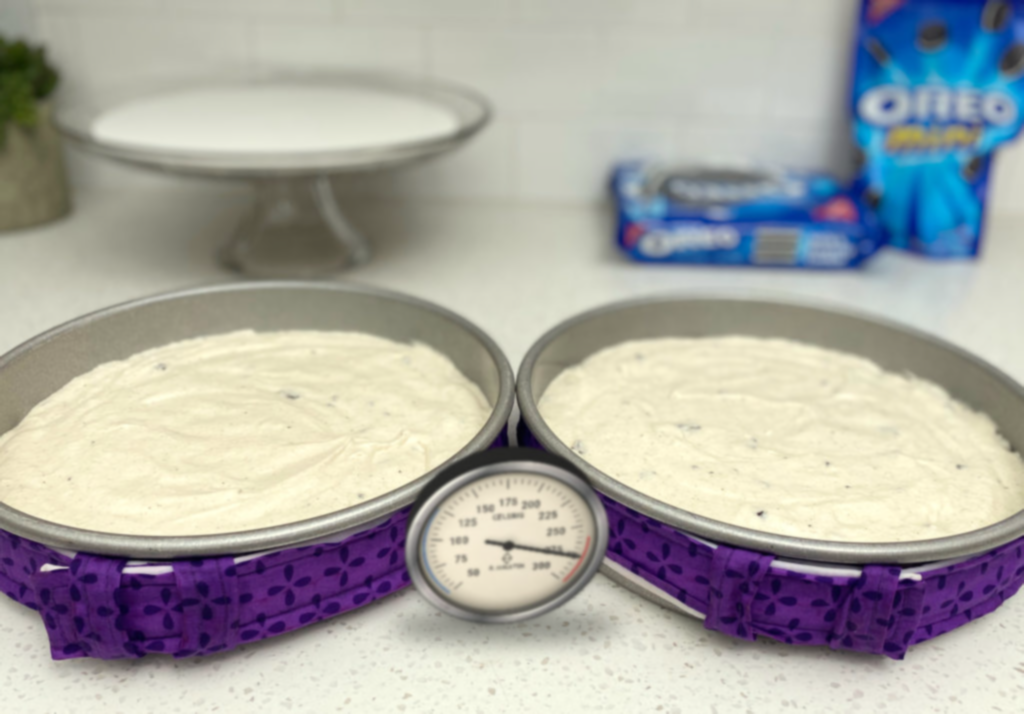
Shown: 275,°C
